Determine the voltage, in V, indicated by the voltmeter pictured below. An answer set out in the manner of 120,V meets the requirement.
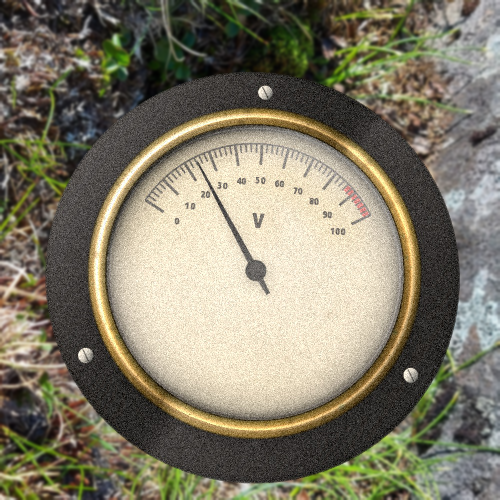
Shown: 24,V
